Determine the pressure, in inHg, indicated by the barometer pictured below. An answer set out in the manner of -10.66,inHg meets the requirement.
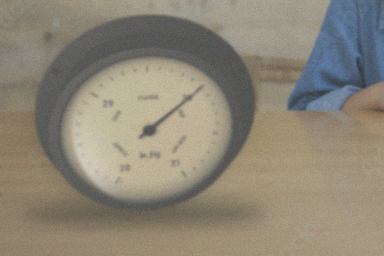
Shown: 30,inHg
